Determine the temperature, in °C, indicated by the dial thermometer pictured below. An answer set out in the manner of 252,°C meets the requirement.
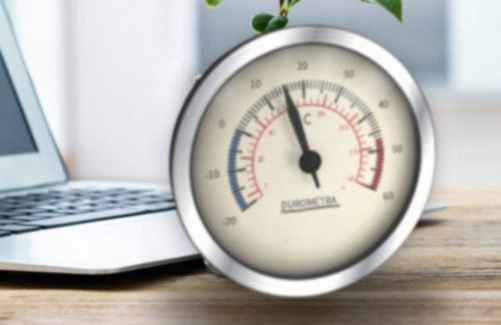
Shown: 15,°C
